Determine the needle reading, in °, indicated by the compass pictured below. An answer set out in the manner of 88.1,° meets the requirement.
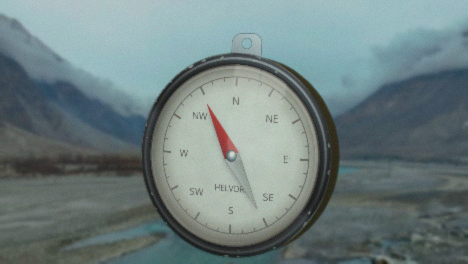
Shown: 330,°
